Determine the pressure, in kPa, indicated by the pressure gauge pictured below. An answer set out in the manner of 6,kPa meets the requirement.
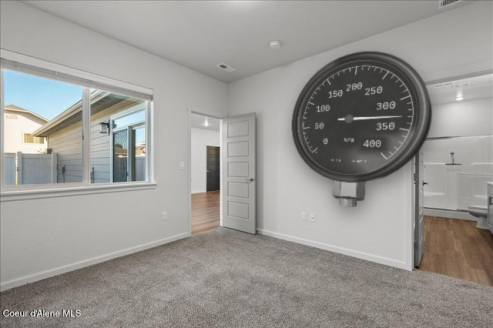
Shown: 330,kPa
